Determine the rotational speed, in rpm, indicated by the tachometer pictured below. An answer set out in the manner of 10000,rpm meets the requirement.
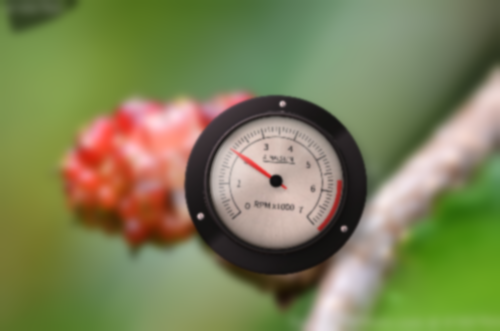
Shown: 2000,rpm
